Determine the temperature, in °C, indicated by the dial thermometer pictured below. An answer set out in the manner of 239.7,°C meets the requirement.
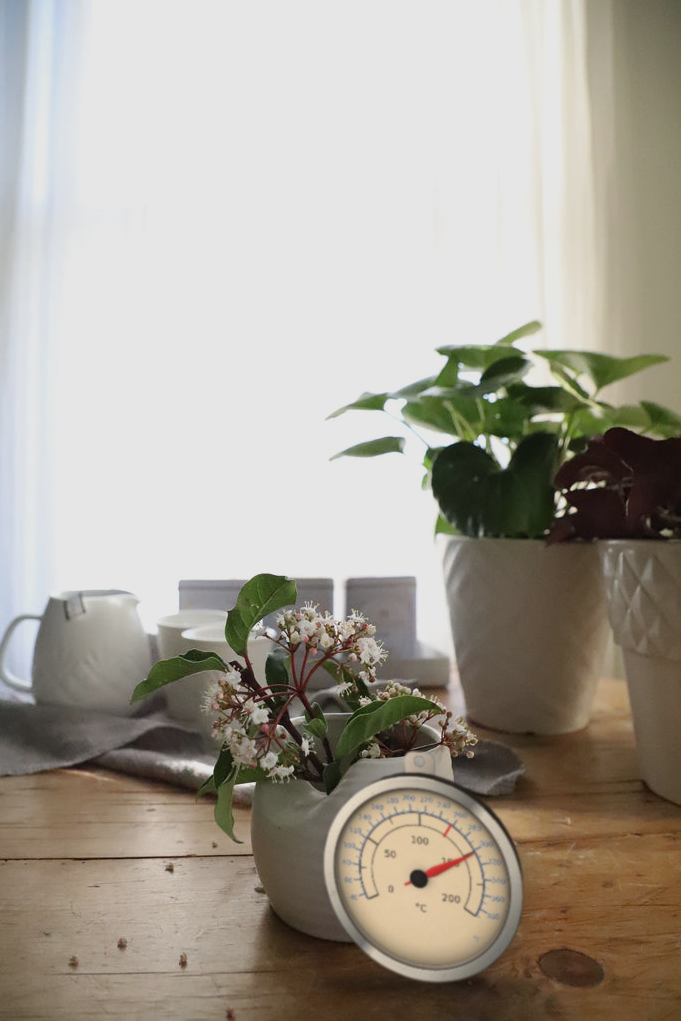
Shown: 150,°C
